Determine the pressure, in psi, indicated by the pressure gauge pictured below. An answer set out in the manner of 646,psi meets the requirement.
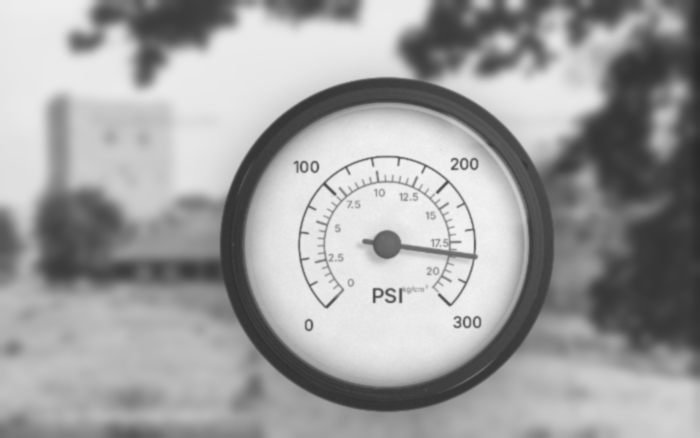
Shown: 260,psi
